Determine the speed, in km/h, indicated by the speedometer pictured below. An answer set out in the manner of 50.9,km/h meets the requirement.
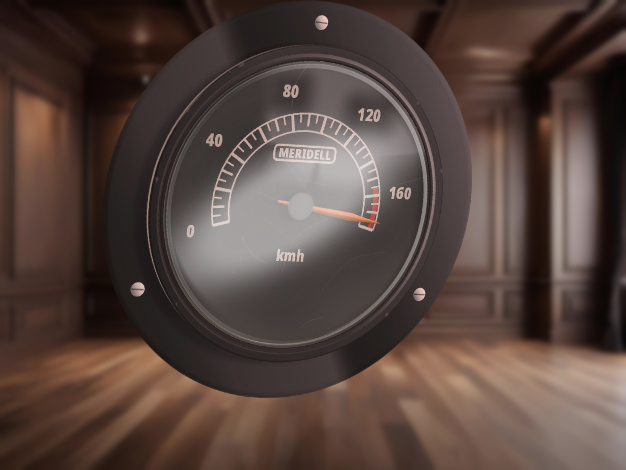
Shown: 175,km/h
